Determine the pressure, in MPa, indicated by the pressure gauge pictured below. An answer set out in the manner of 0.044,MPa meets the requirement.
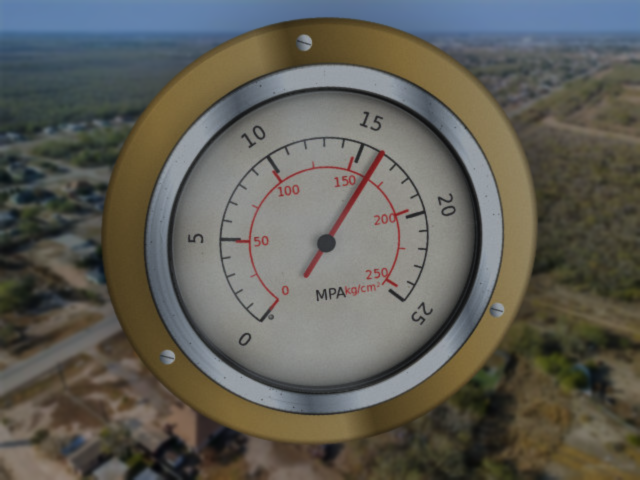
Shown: 16,MPa
